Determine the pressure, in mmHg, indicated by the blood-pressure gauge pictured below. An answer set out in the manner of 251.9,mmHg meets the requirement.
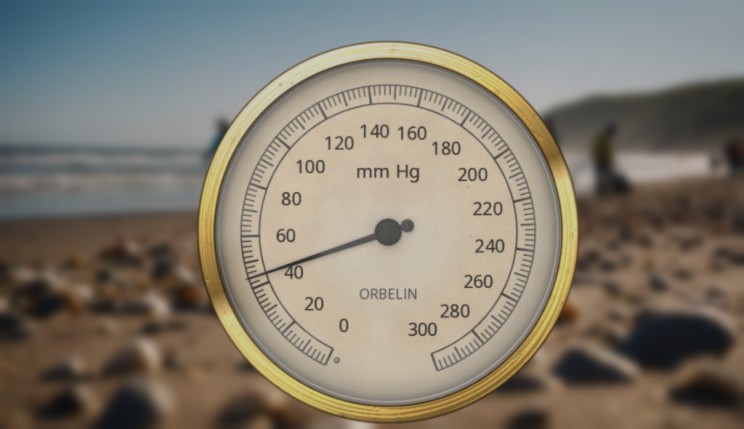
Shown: 44,mmHg
